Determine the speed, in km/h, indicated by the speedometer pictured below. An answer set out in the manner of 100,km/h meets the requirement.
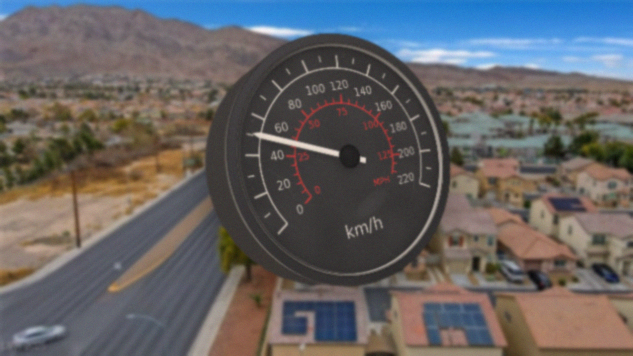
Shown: 50,km/h
